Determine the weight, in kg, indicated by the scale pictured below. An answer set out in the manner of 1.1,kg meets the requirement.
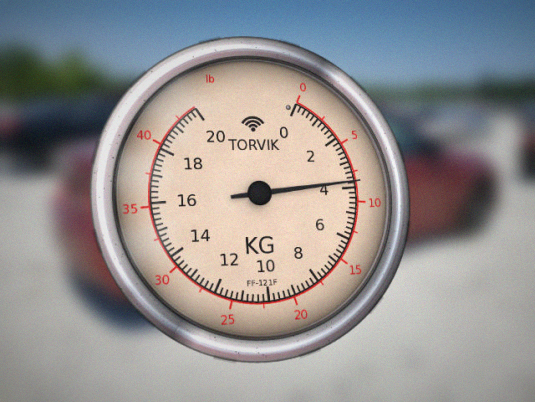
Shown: 3.8,kg
